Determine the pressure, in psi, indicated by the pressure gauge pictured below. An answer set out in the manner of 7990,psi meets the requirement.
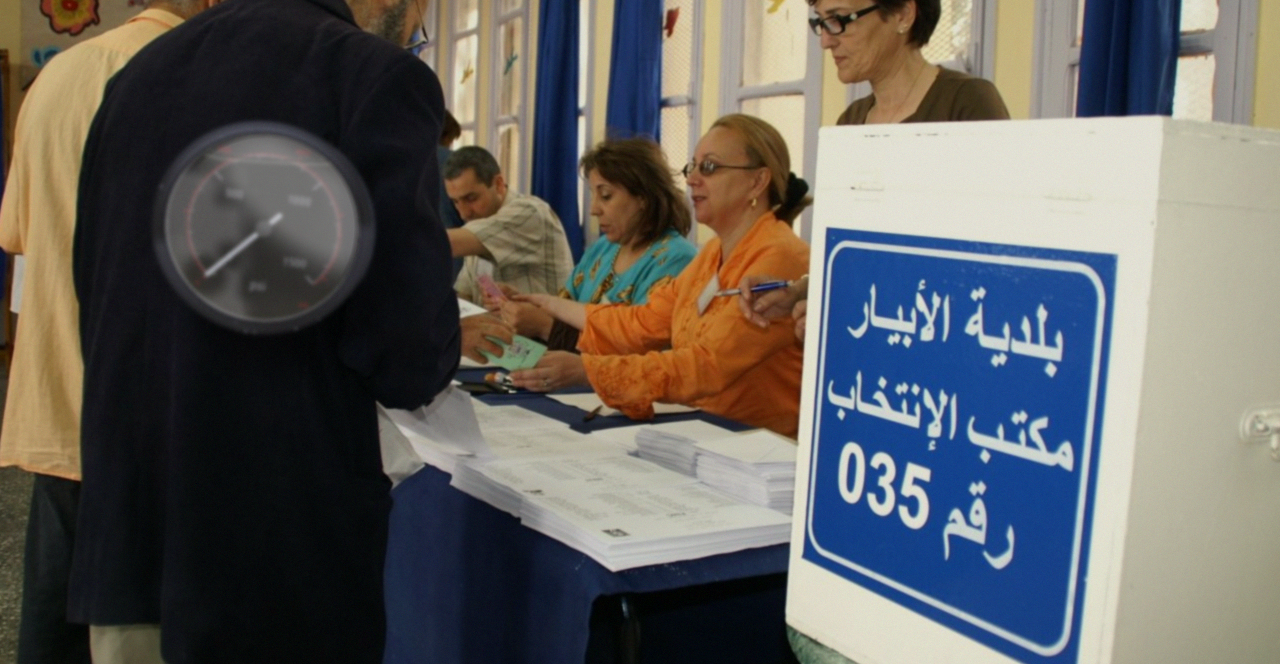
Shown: 0,psi
